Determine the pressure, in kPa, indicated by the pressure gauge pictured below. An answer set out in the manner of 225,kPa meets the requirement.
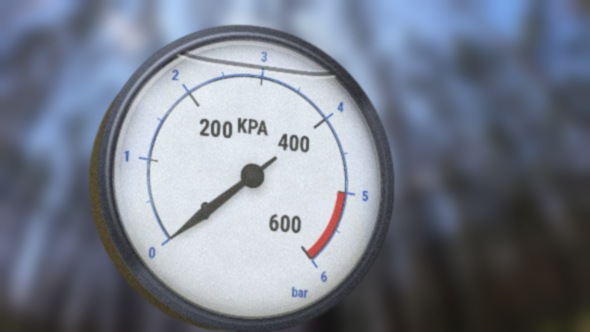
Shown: 0,kPa
